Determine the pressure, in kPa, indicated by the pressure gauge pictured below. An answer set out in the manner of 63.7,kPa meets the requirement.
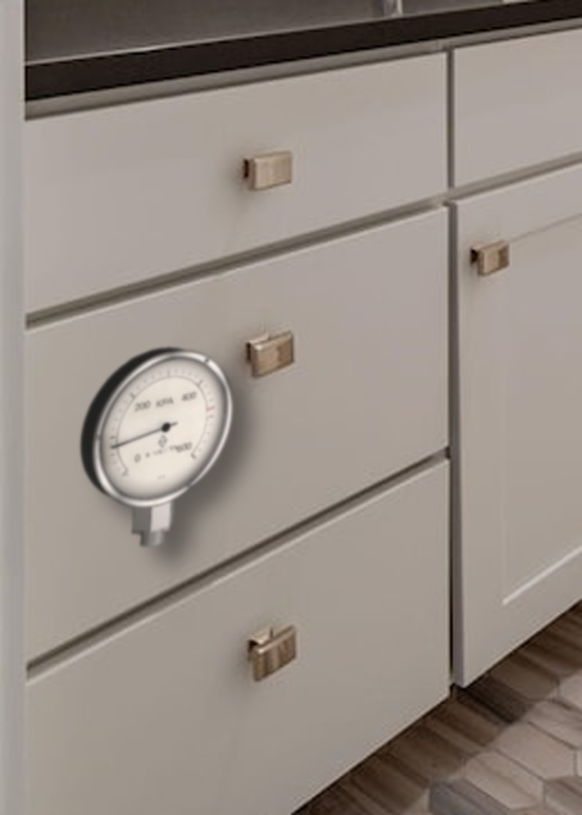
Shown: 80,kPa
